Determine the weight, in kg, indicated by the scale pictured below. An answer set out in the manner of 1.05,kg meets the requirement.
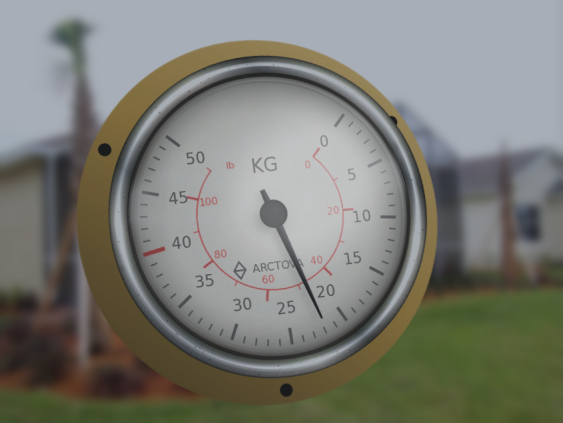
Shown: 22,kg
